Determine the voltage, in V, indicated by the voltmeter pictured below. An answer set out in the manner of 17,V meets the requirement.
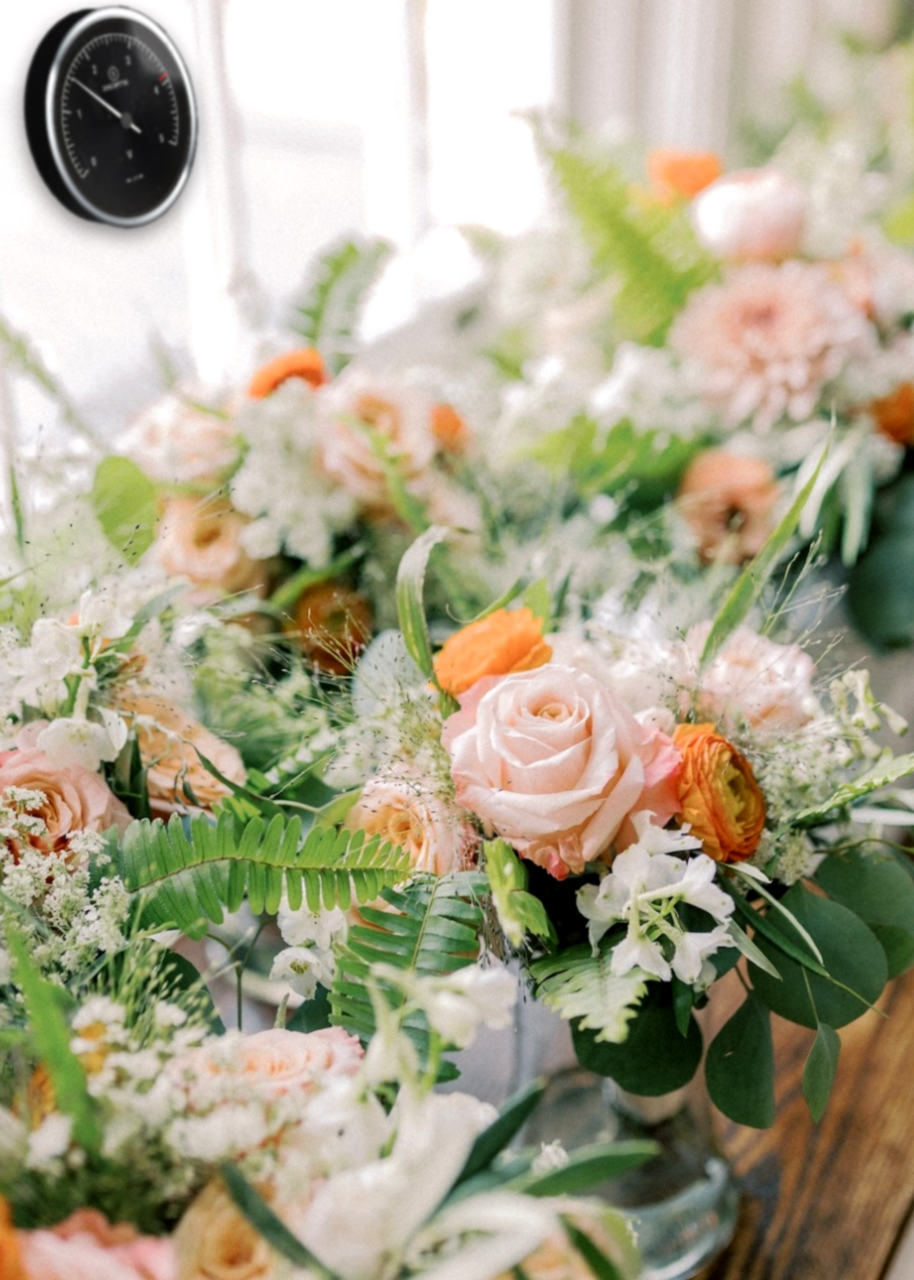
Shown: 1.5,V
